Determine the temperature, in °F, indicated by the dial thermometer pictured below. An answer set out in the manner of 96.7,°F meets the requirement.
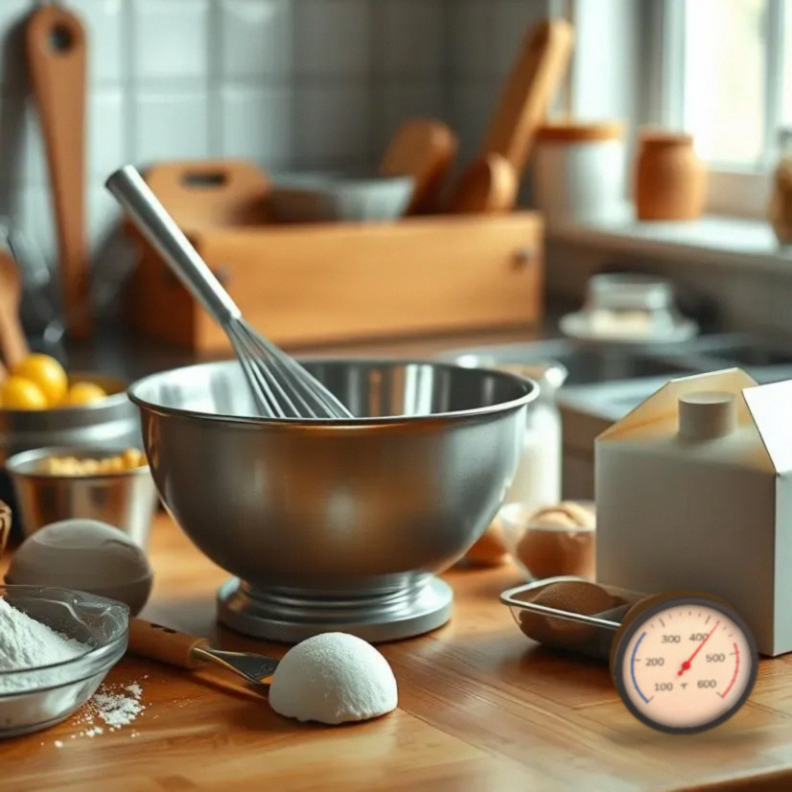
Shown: 420,°F
